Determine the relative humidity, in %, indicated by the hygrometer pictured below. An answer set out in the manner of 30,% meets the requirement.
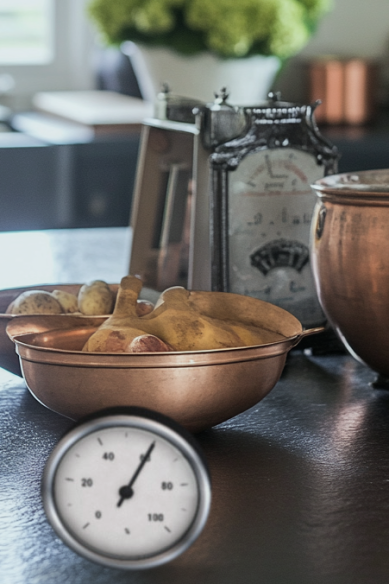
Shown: 60,%
